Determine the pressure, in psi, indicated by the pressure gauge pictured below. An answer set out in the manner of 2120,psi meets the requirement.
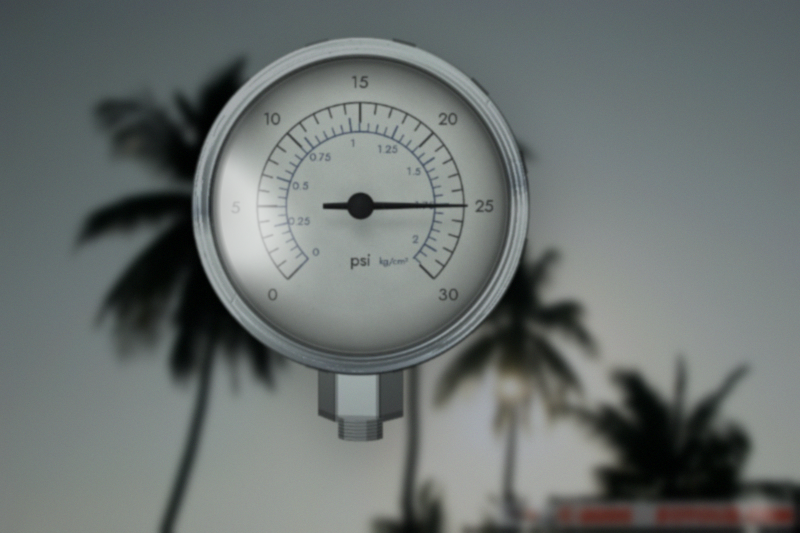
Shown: 25,psi
